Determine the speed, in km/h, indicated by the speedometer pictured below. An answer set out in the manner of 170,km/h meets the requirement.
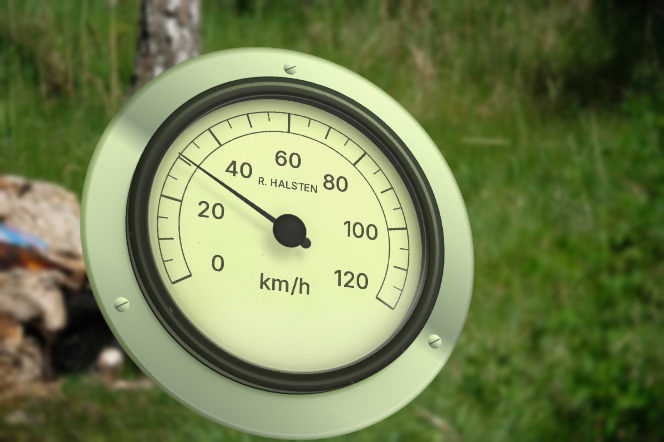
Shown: 30,km/h
